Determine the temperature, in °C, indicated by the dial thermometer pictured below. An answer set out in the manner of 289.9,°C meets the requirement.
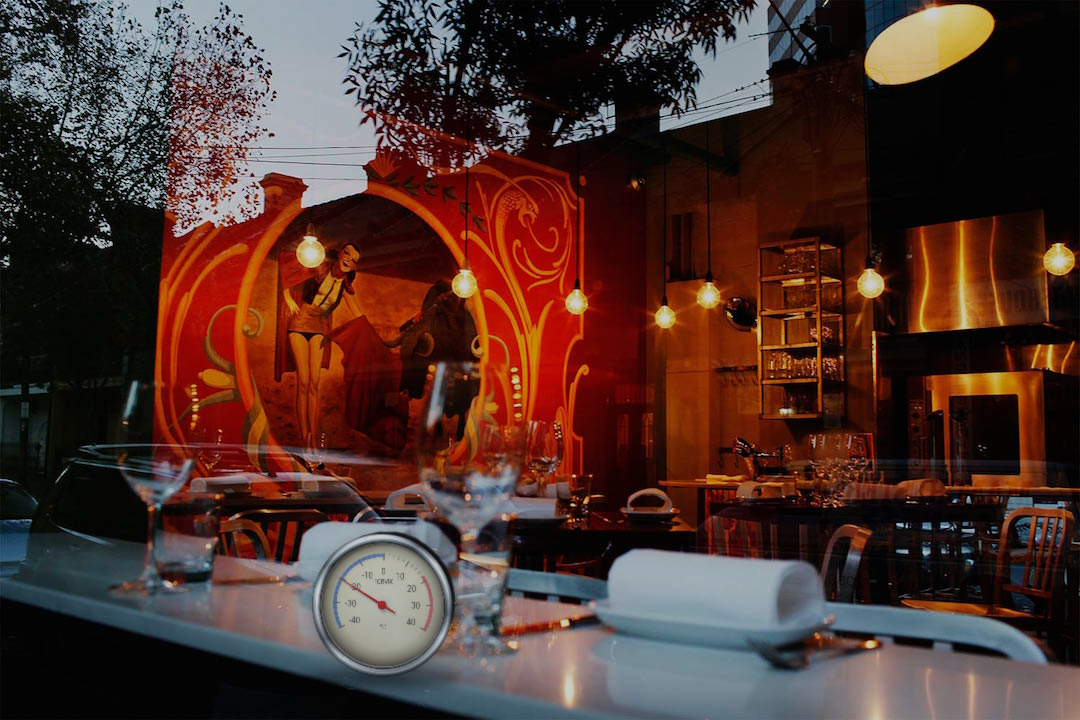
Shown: -20,°C
